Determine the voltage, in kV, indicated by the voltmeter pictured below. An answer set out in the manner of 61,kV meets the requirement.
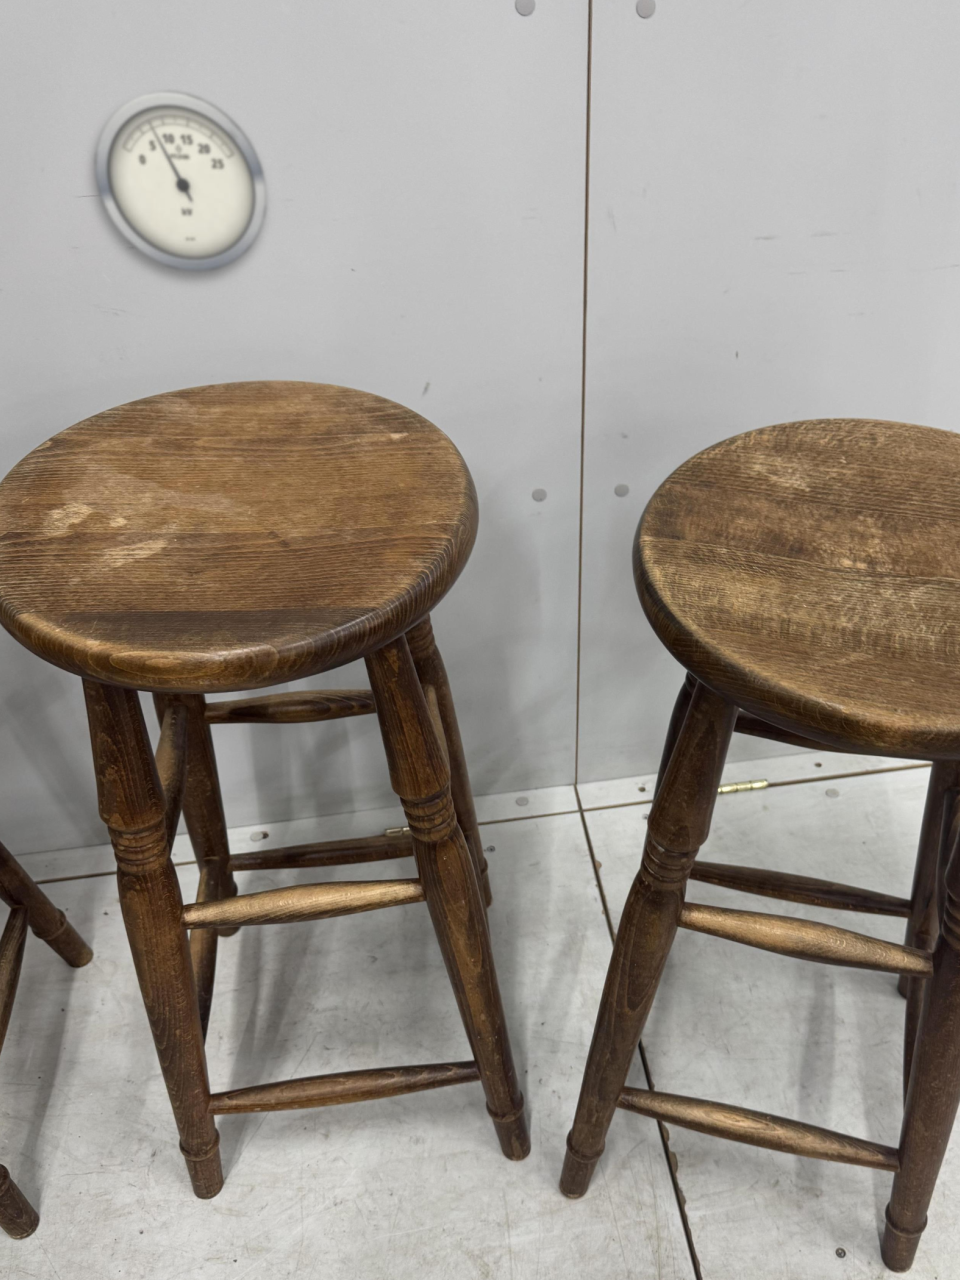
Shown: 7.5,kV
